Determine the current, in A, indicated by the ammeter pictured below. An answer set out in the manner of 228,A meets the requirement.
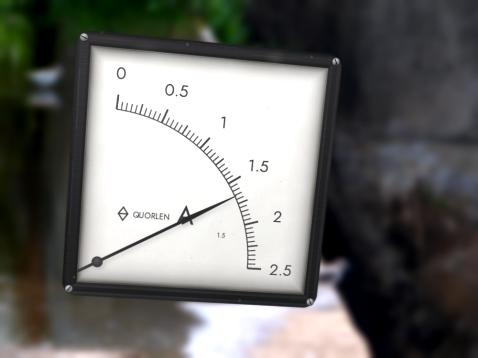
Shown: 1.65,A
